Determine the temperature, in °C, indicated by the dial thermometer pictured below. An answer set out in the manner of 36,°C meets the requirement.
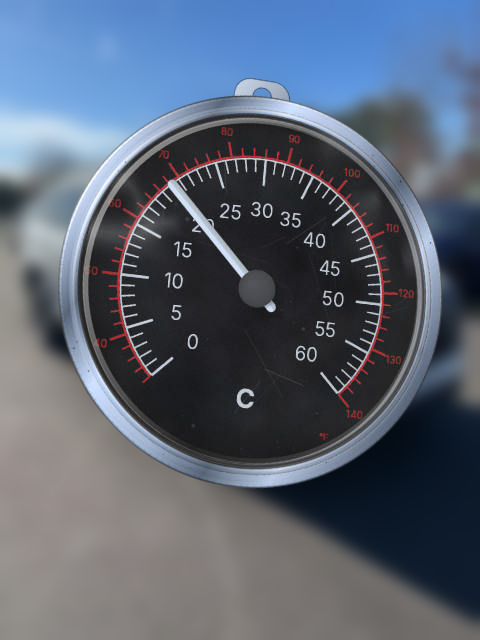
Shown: 20,°C
